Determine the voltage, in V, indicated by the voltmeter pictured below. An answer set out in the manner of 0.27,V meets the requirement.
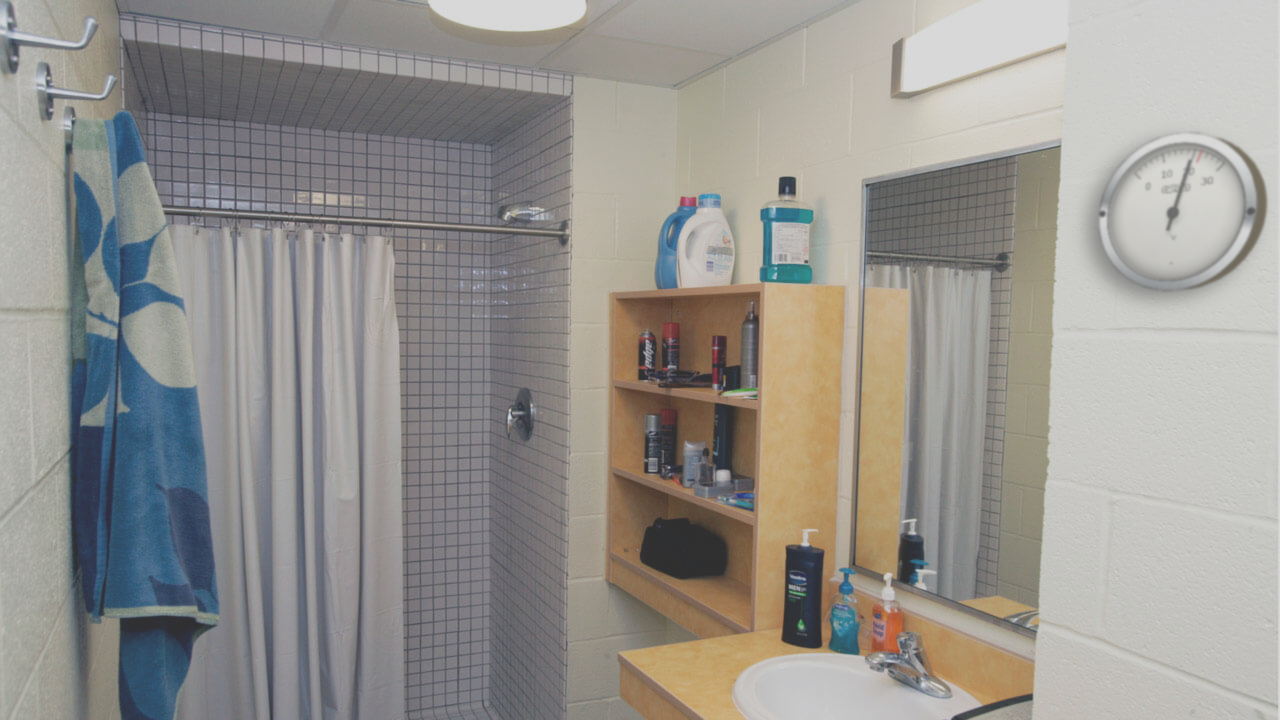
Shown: 20,V
